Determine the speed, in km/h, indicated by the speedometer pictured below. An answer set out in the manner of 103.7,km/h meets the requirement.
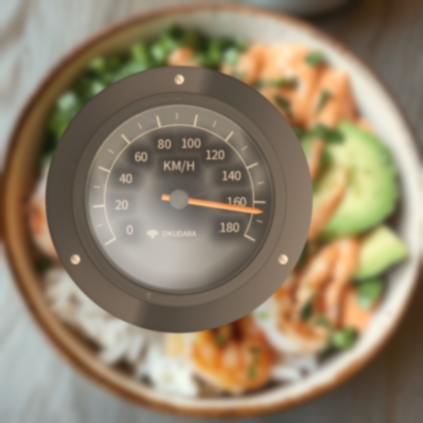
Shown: 165,km/h
